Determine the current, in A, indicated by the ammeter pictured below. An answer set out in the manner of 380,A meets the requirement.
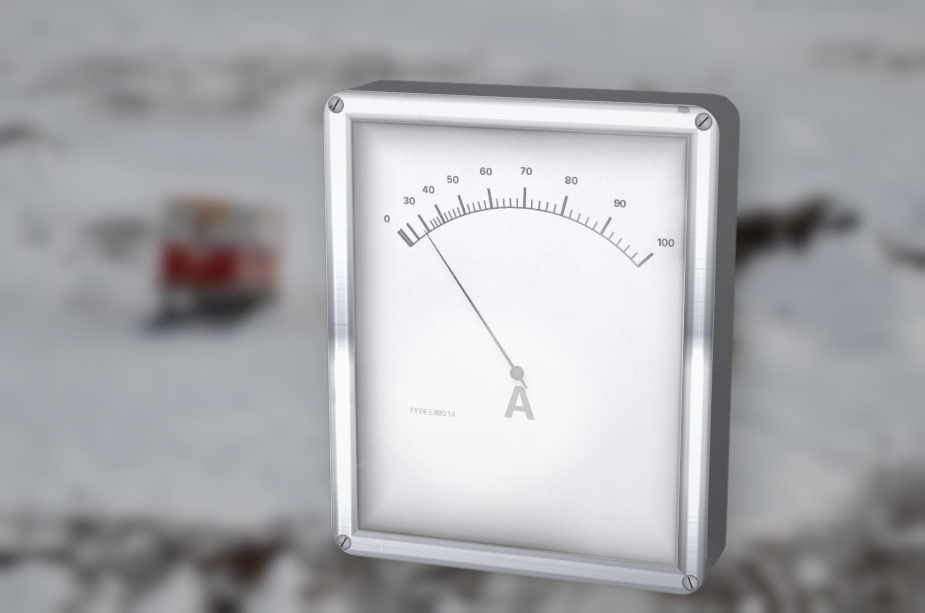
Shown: 30,A
